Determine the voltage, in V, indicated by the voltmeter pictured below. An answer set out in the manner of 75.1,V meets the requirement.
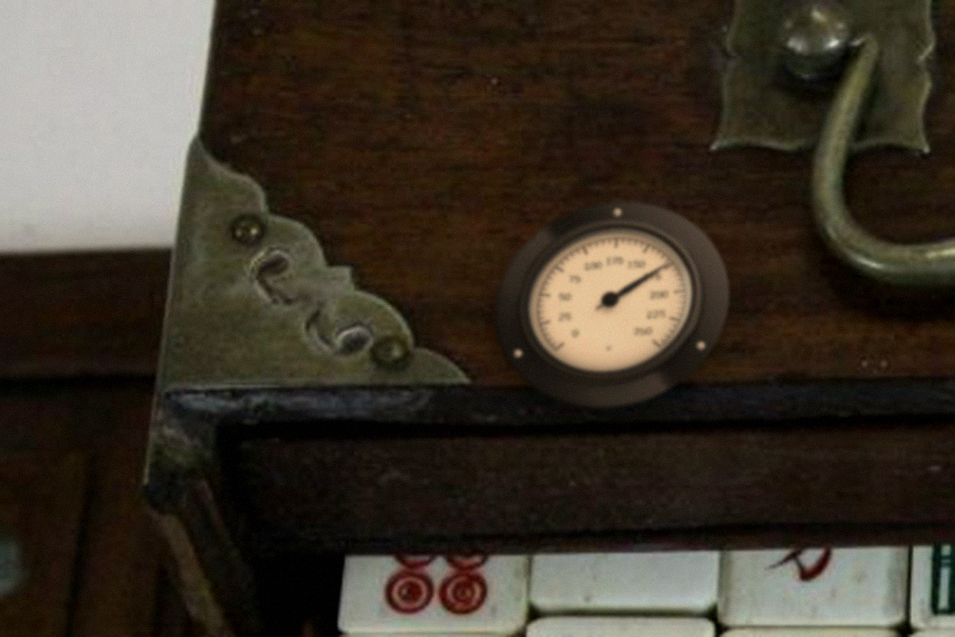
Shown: 175,V
